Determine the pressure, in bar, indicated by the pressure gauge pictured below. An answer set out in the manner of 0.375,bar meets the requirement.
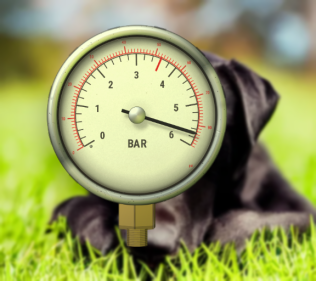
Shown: 5.7,bar
